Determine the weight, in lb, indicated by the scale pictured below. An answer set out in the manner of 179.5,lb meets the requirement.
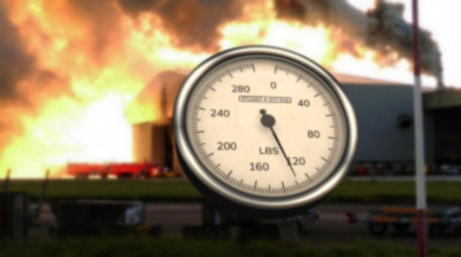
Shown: 130,lb
